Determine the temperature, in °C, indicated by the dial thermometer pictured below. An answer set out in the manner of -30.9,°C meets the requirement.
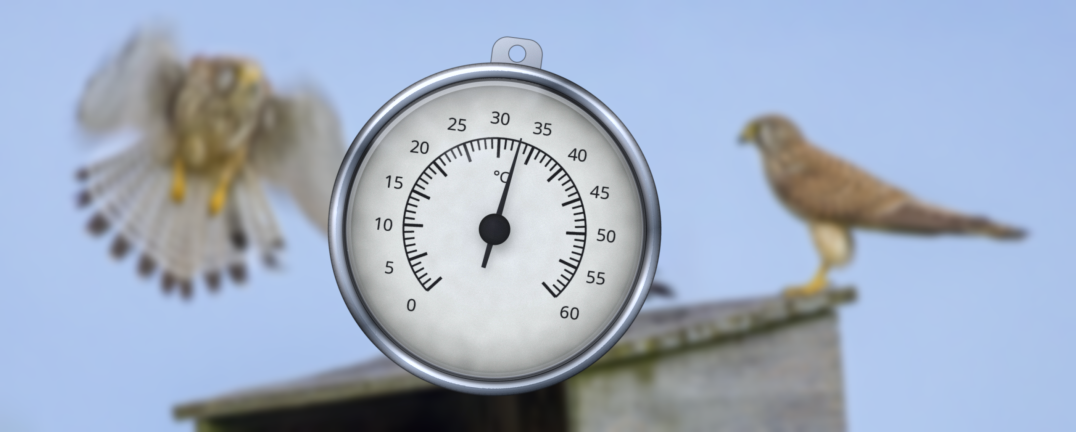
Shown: 33,°C
